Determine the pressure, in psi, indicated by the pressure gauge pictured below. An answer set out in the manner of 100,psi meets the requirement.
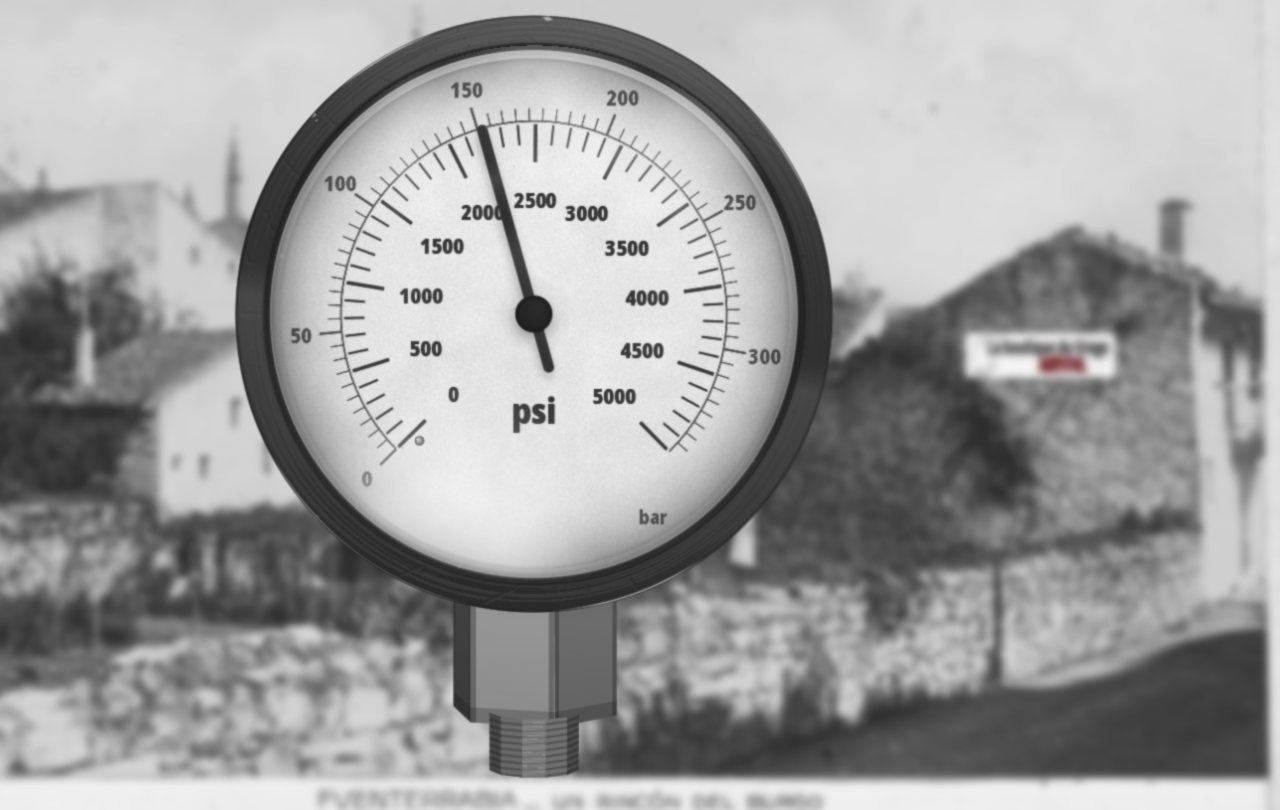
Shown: 2200,psi
